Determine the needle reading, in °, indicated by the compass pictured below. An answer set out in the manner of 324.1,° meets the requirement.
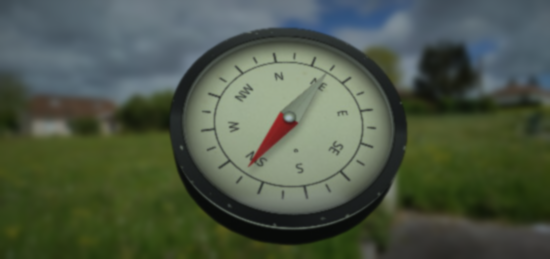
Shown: 225,°
